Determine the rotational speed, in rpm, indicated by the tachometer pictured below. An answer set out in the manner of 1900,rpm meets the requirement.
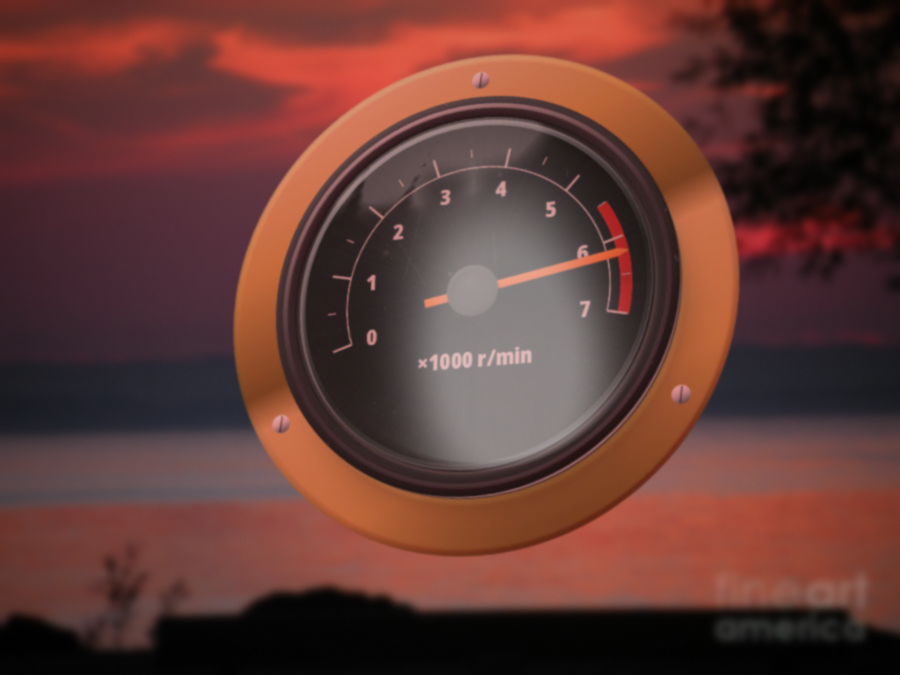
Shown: 6250,rpm
